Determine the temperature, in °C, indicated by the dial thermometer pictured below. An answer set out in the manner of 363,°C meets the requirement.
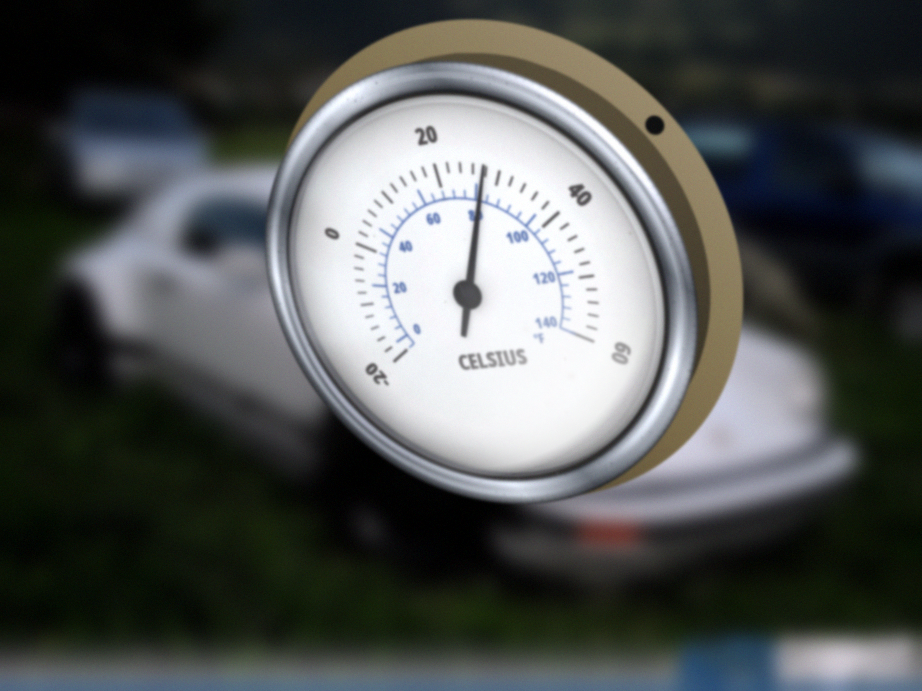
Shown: 28,°C
